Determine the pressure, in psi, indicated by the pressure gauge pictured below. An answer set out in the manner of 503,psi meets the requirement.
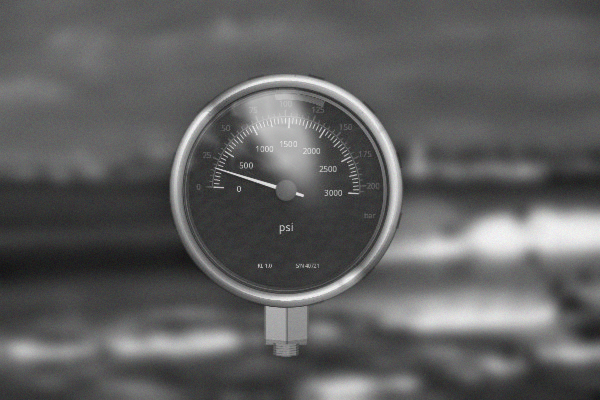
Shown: 250,psi
